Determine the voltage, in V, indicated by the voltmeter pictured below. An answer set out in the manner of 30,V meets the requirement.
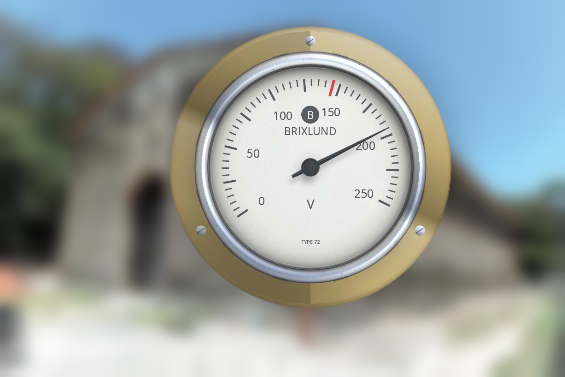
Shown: 195,V
